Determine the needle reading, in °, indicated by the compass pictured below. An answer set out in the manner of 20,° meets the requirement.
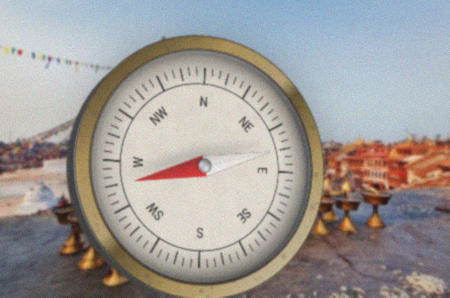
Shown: 255,°
